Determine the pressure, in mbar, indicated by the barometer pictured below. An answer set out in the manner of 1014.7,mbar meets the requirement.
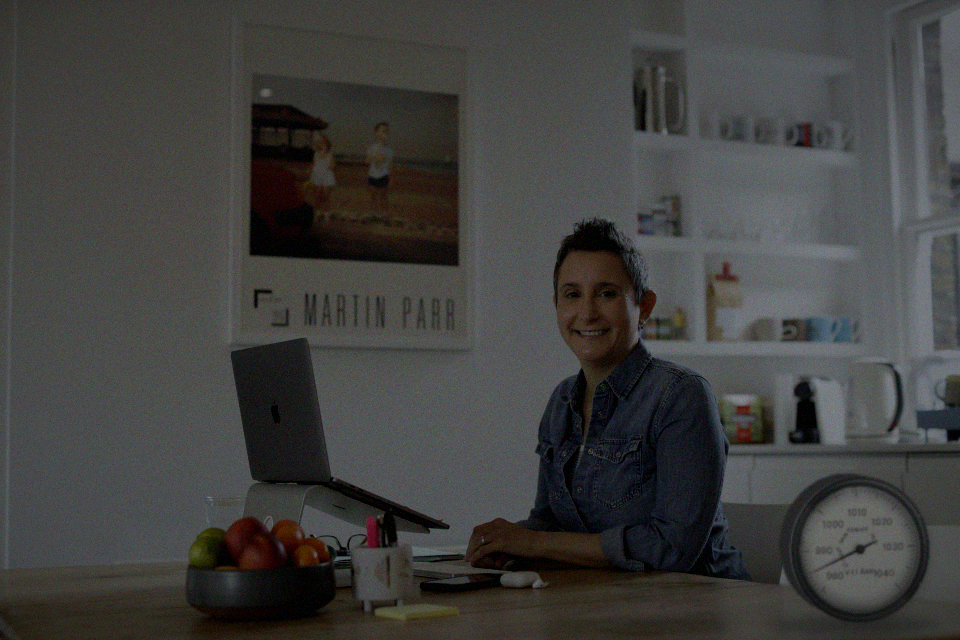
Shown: 985,mbar
